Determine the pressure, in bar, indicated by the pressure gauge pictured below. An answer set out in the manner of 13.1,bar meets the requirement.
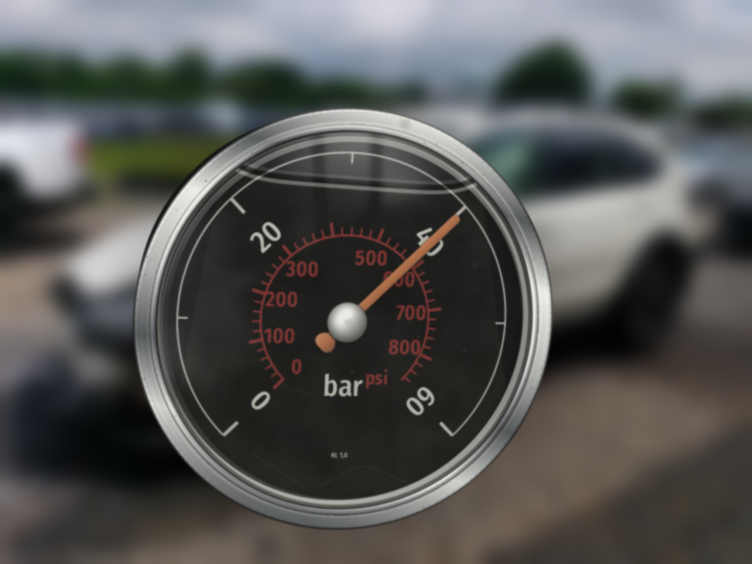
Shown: 40,bar
